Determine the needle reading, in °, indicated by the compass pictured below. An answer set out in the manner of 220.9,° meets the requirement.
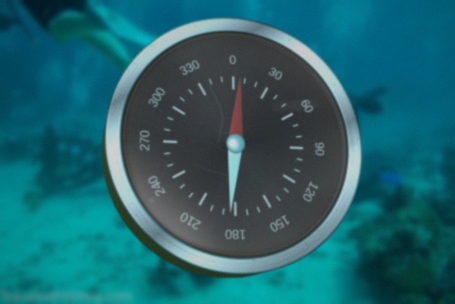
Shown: 5,°
